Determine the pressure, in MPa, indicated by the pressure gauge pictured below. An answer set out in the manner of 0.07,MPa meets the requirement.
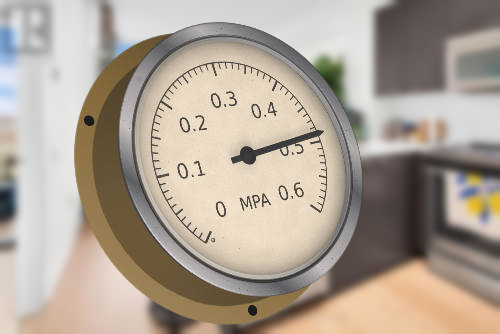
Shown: 0.49,MPa
